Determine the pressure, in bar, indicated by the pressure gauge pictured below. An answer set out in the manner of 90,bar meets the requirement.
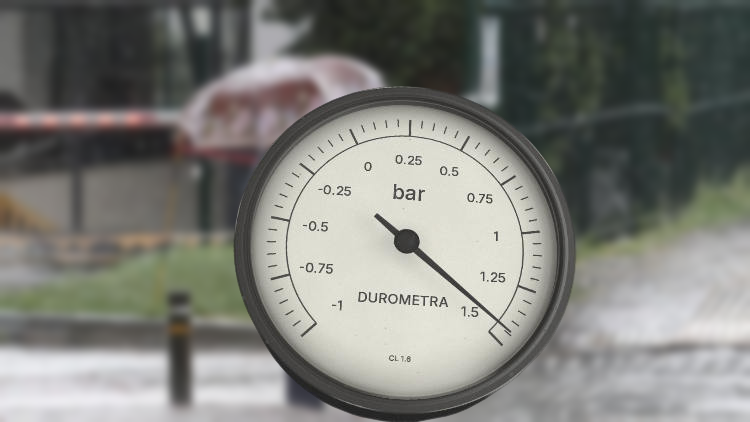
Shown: 1.45,bar
